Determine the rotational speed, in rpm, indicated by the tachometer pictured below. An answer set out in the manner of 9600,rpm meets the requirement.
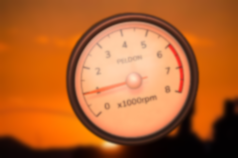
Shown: 1000,rpm
